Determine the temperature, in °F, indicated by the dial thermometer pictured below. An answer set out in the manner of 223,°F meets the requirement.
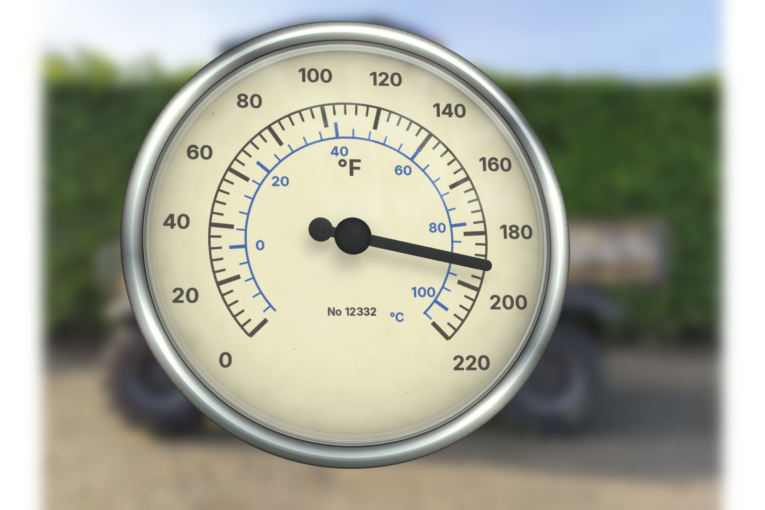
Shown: 192,°F
